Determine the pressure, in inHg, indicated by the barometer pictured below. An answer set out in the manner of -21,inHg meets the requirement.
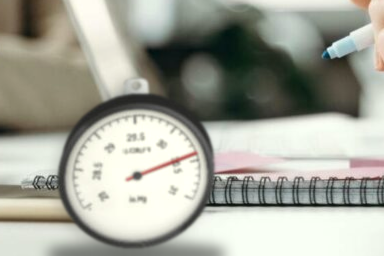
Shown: 30.4,inHg
